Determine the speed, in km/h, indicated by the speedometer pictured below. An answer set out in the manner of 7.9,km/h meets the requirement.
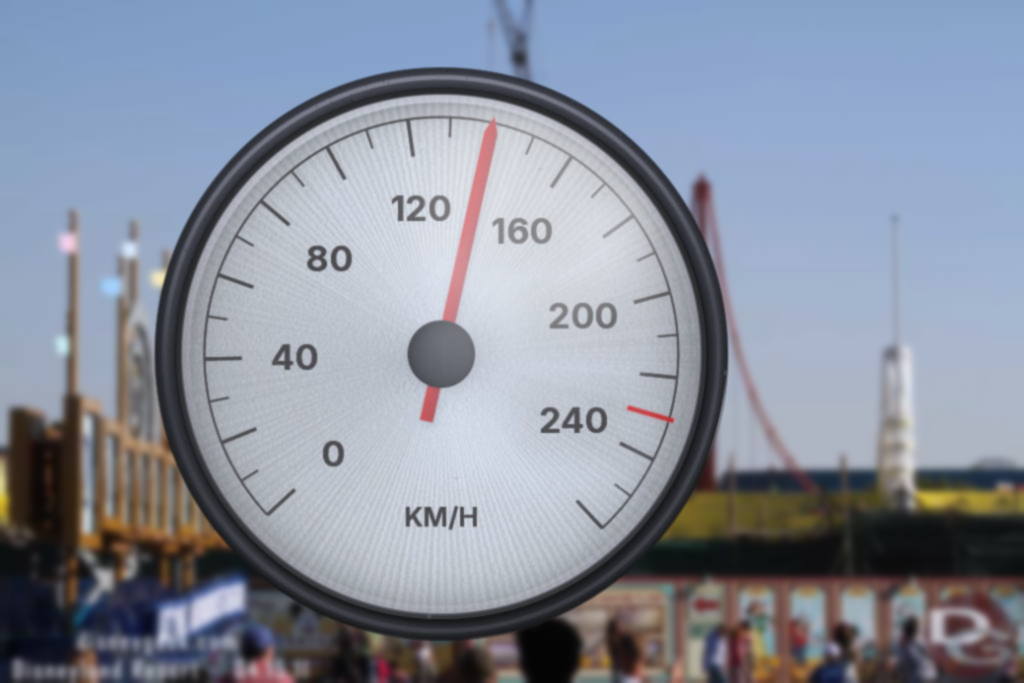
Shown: 140,km/h
